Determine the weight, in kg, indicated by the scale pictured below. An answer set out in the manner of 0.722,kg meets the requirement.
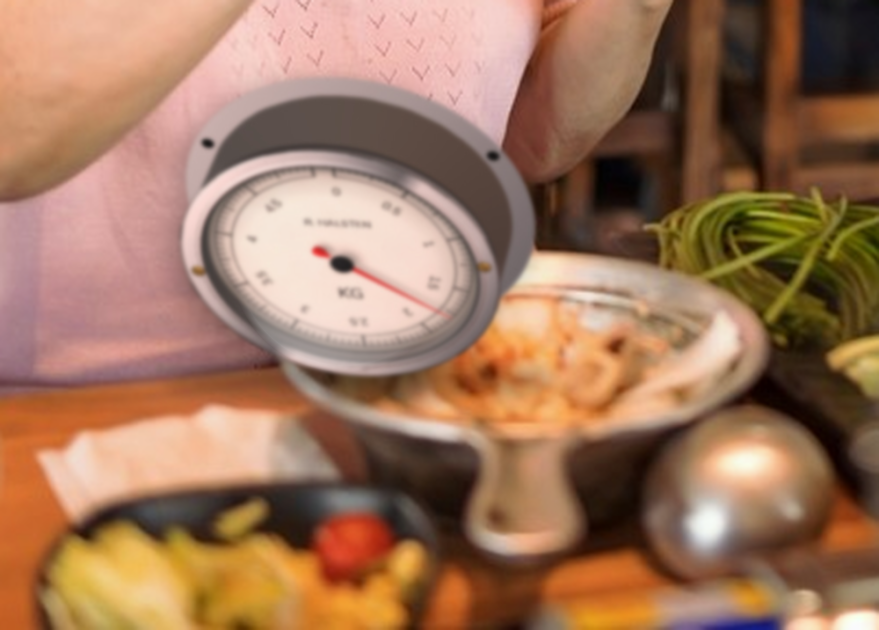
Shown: 1.75,kg
